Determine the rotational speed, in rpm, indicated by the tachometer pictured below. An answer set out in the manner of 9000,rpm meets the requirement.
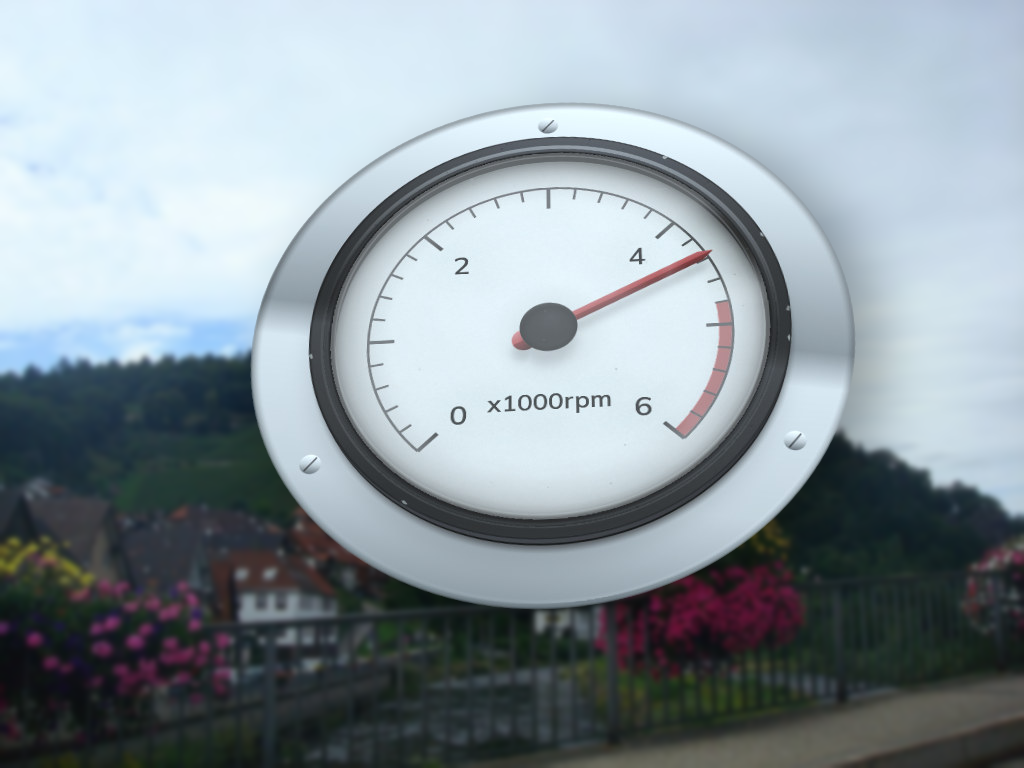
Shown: 4400,rpm
